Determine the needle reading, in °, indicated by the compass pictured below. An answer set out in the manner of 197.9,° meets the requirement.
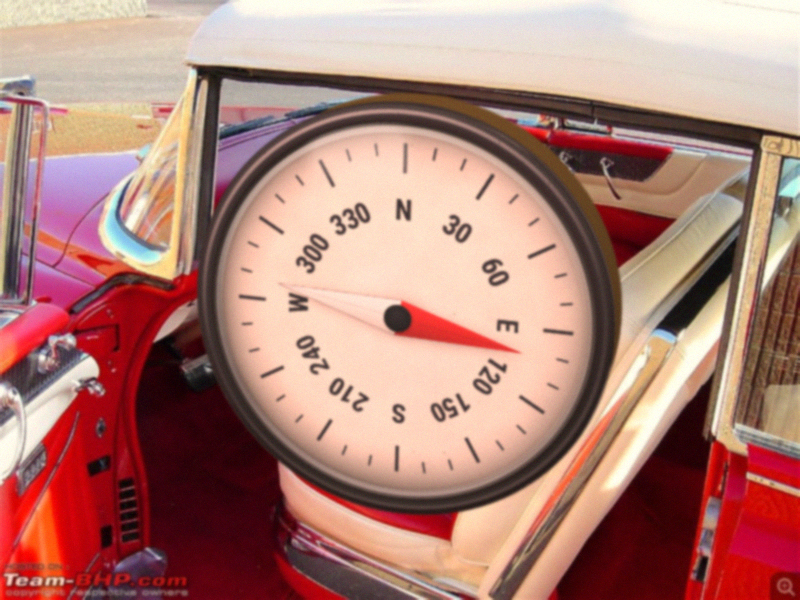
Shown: 100,°
